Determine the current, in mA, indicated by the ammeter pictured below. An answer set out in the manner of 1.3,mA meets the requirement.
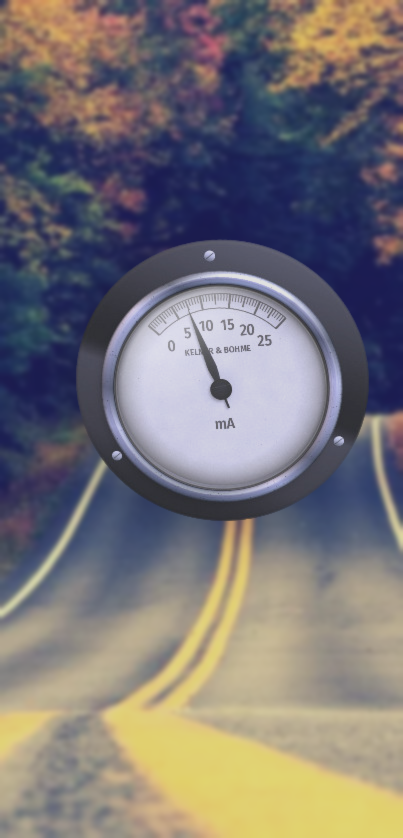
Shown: 7.5,mA
